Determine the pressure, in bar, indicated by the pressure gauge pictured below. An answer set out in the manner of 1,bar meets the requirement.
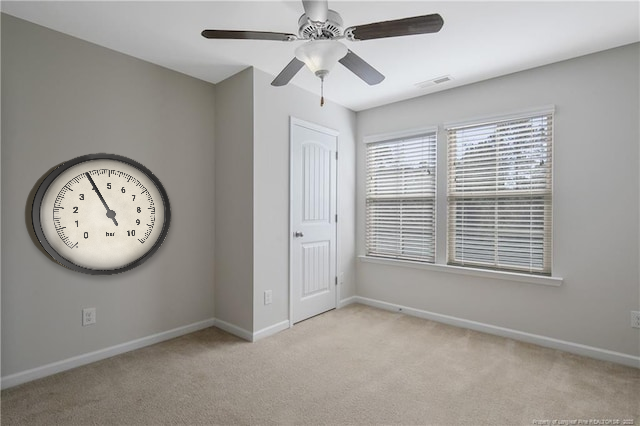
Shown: 4,bar
